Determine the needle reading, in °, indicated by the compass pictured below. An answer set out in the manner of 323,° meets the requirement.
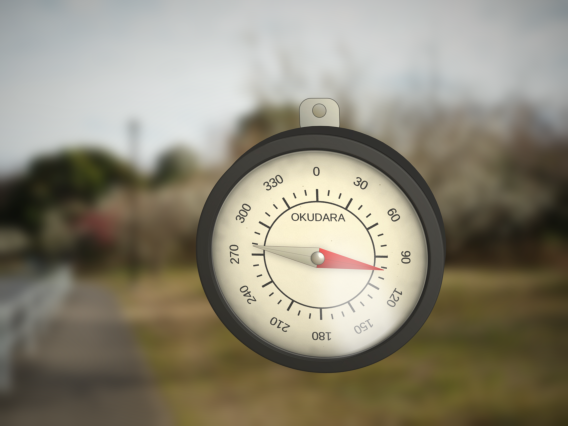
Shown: 100,°
